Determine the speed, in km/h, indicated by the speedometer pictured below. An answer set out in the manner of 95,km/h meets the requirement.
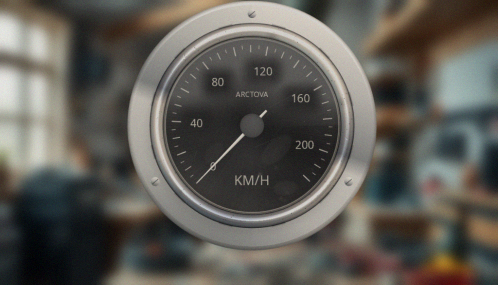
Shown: 0,km/h
